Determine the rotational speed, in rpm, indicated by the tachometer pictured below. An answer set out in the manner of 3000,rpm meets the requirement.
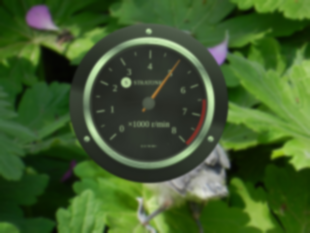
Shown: 5000,rpm
